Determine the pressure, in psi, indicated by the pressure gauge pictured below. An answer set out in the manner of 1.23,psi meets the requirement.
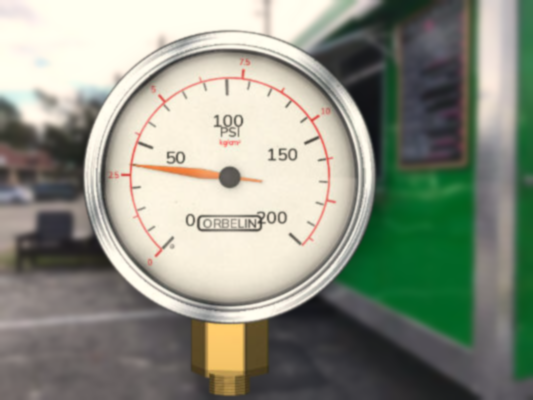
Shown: 40,psi
